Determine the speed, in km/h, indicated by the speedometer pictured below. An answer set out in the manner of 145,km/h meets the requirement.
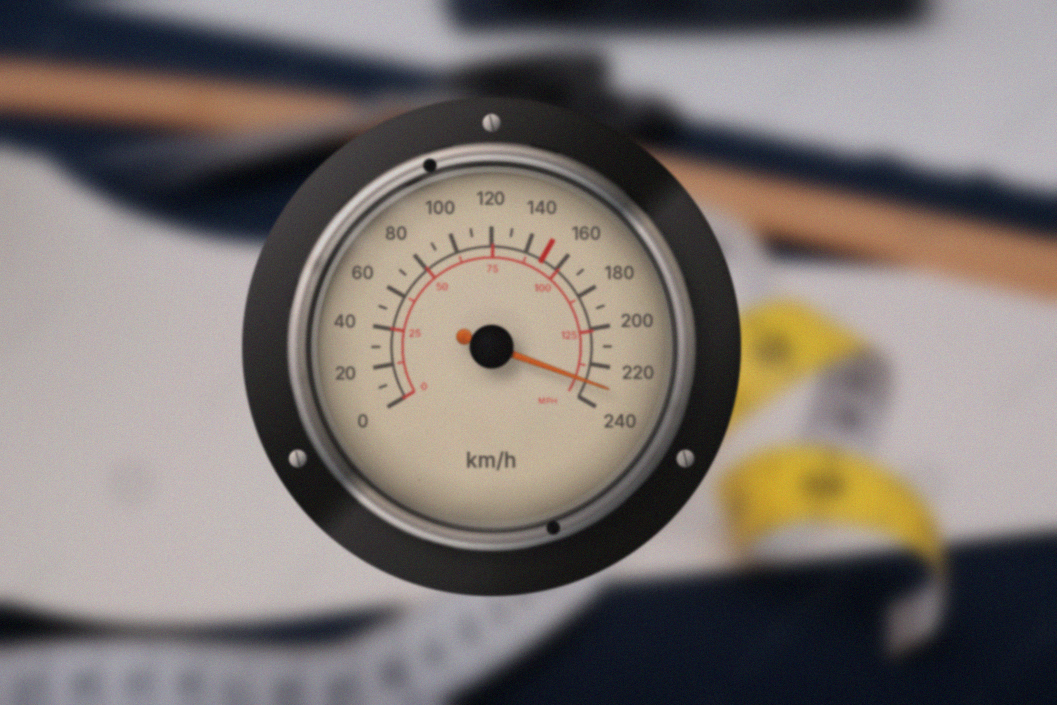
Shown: 230,km/h
